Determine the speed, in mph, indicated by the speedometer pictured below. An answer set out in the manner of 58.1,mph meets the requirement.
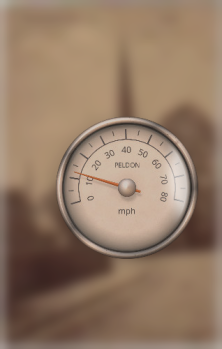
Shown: 12.5,mph
